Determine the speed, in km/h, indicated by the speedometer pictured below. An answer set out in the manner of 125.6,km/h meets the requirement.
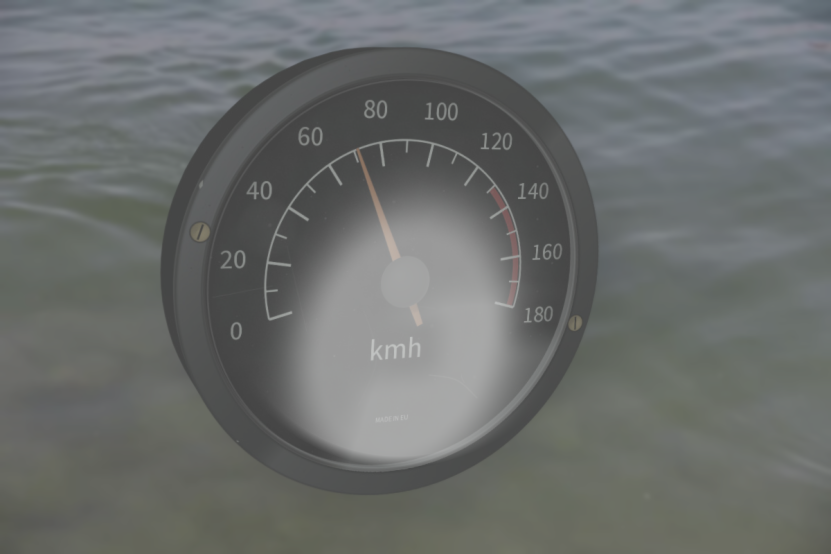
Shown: 70,km/h
